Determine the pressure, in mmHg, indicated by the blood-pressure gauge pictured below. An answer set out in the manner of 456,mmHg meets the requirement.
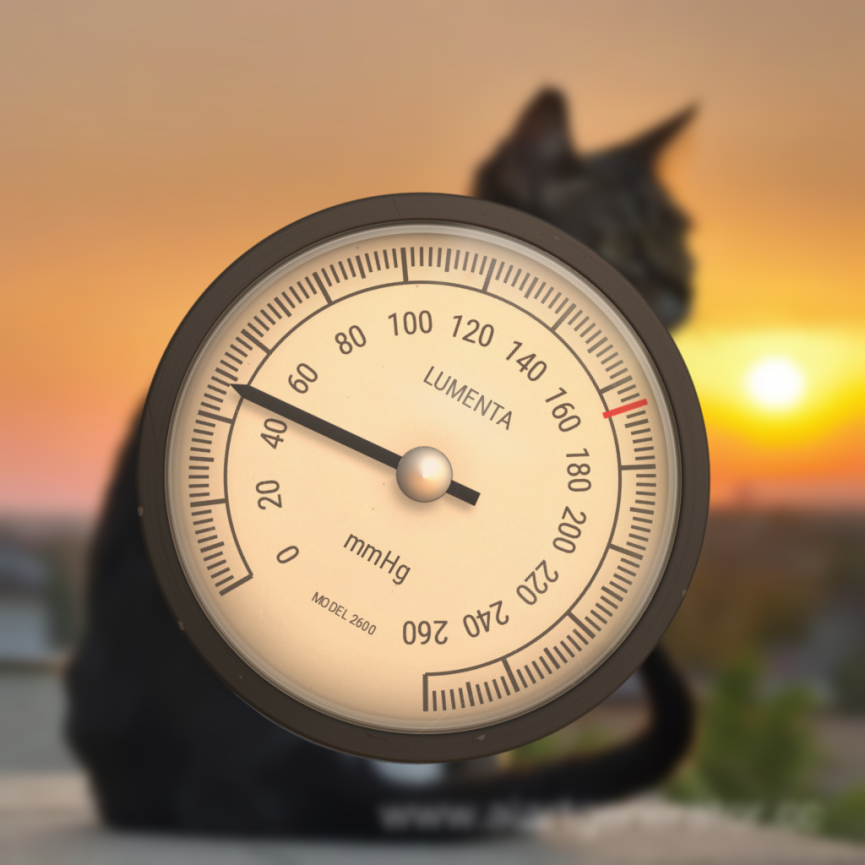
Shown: 48,mmHg
